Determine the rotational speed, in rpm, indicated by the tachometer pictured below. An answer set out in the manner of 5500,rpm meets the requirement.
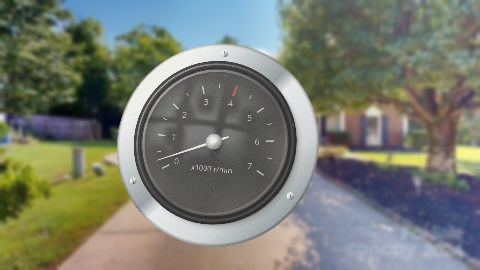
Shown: 250,rpm
